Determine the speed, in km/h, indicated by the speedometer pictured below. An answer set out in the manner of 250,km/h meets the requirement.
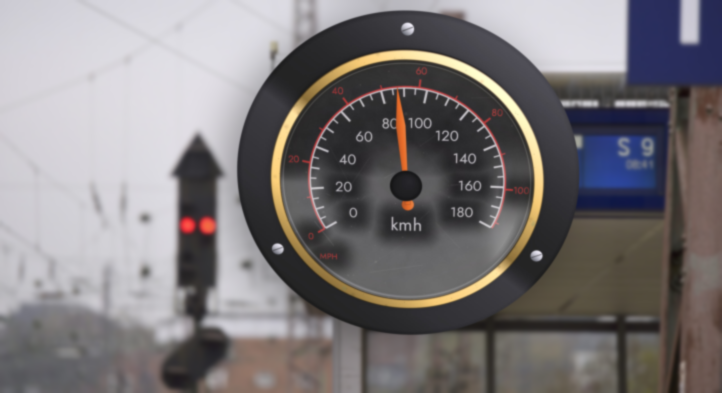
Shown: 87.5,km/h
